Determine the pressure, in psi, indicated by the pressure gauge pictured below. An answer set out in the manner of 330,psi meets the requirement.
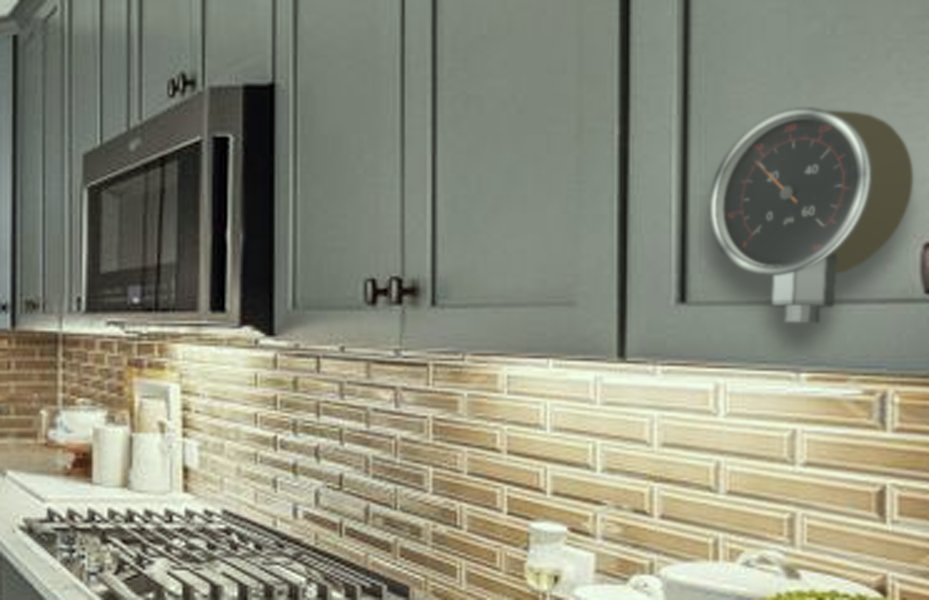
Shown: 20,psi
